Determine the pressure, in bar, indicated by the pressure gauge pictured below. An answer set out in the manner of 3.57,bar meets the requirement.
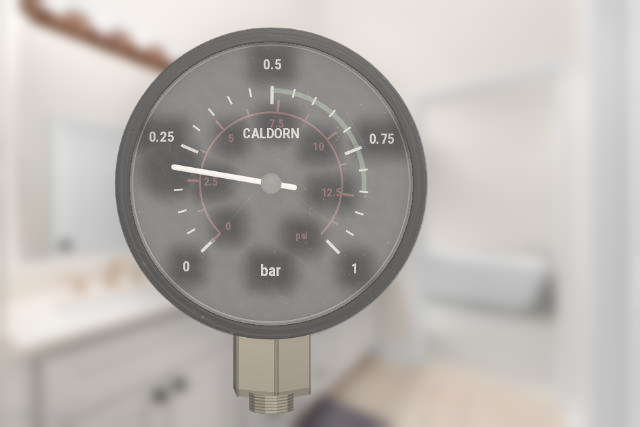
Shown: 0.2,bar
